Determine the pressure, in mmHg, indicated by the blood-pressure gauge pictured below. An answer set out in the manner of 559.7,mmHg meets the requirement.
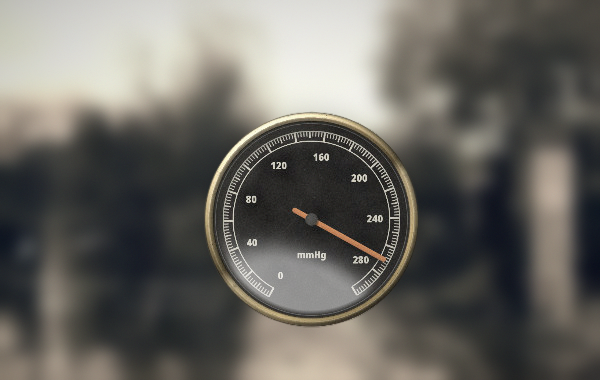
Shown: 270,mmHg
